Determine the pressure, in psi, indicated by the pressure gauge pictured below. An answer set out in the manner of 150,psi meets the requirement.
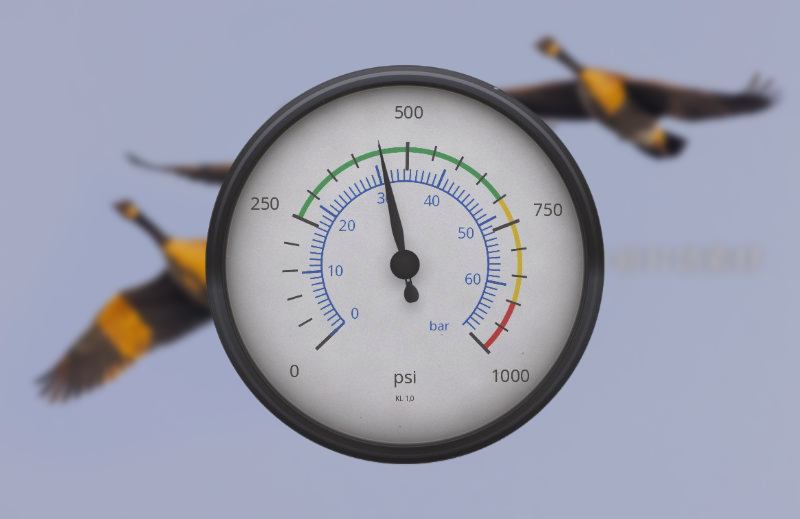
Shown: 450,psi
